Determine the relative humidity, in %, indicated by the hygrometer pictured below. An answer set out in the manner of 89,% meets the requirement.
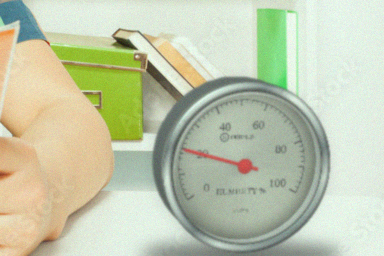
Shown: 20,%
